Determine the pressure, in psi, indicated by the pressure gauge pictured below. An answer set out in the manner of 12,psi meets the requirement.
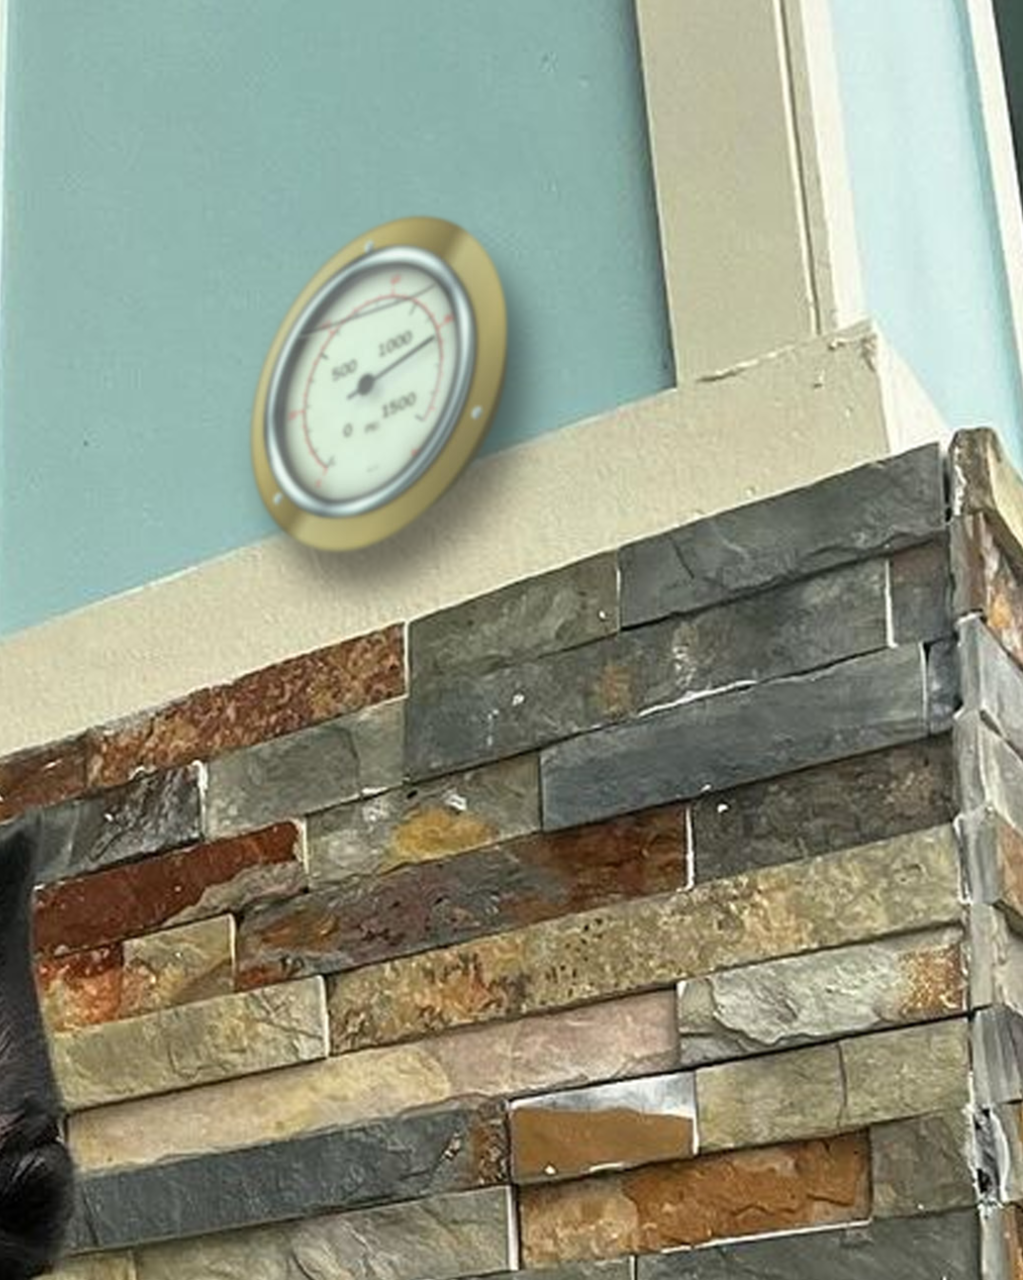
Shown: 1200,psi
